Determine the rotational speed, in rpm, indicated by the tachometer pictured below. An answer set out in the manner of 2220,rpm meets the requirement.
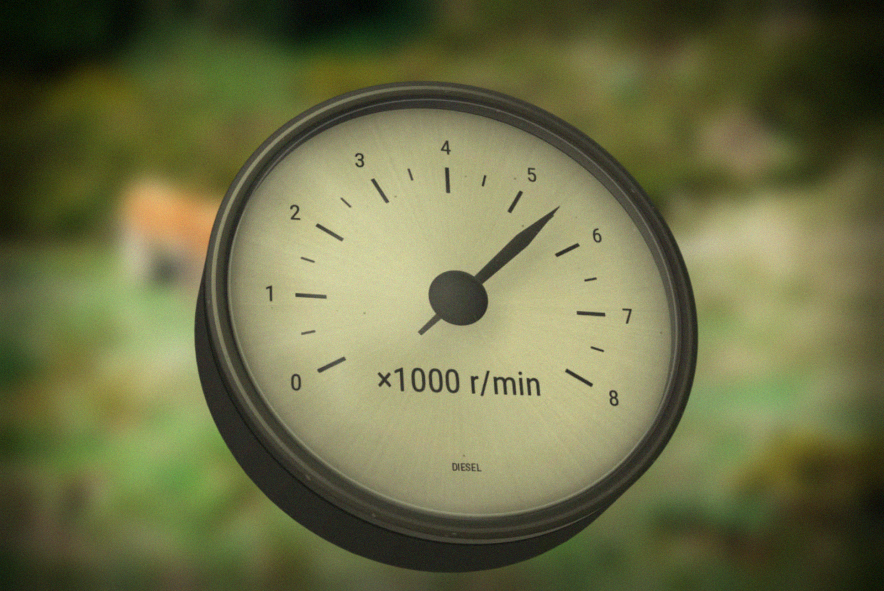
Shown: 5500,rpm
